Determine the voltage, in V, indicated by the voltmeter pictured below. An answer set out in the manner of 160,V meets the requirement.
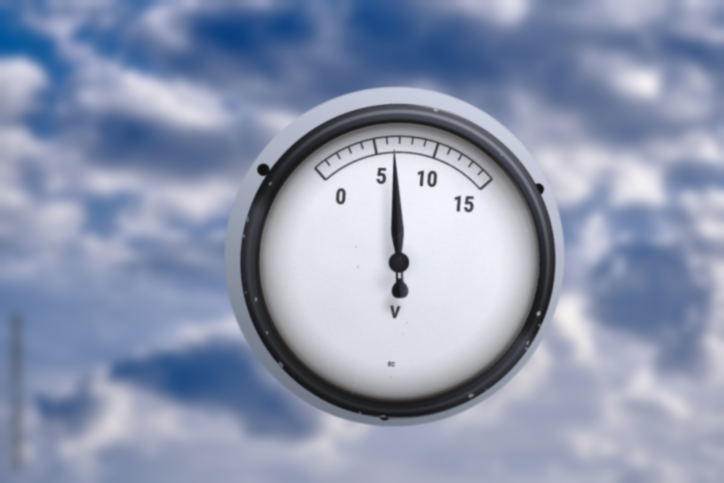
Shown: 6.5,V
